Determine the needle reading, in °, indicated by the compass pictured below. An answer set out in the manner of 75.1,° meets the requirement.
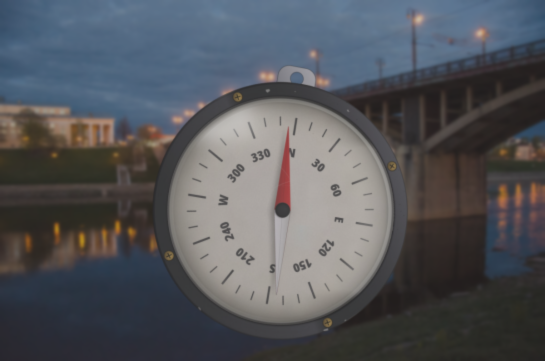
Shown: 355,°
